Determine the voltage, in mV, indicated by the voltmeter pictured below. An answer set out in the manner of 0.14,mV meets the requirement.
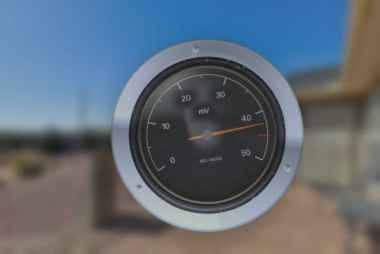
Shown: 42.5,mV
